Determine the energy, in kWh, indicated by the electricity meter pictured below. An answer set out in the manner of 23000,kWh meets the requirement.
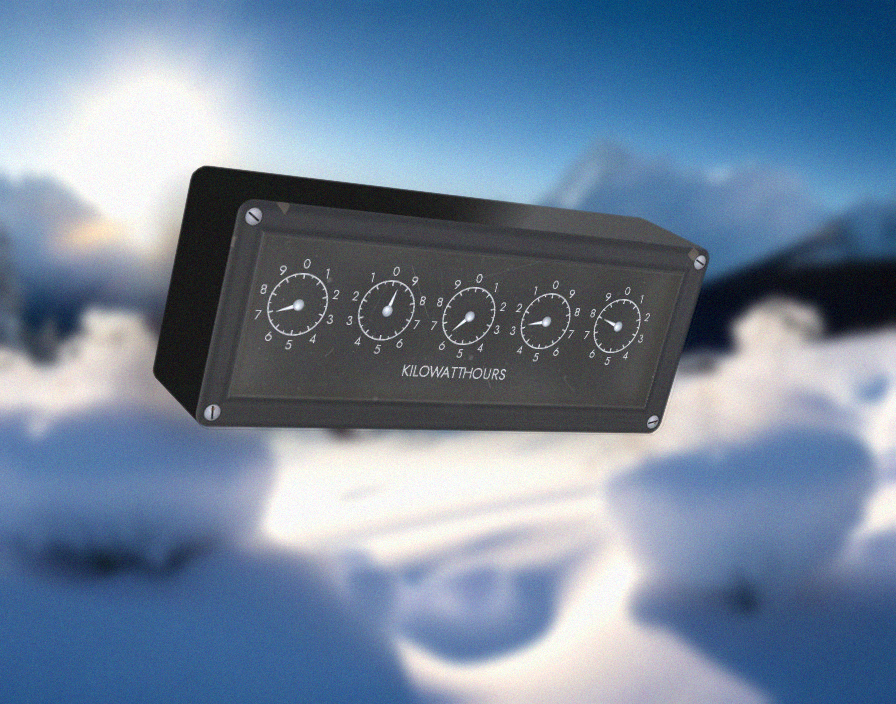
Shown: 69628,kWh
